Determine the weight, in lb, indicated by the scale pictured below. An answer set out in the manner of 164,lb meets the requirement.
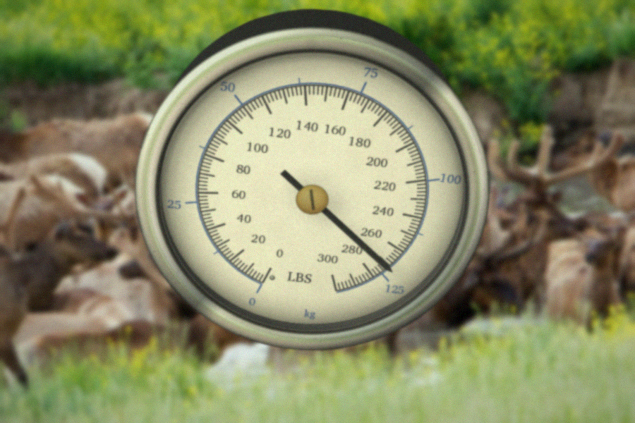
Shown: 270,lb
